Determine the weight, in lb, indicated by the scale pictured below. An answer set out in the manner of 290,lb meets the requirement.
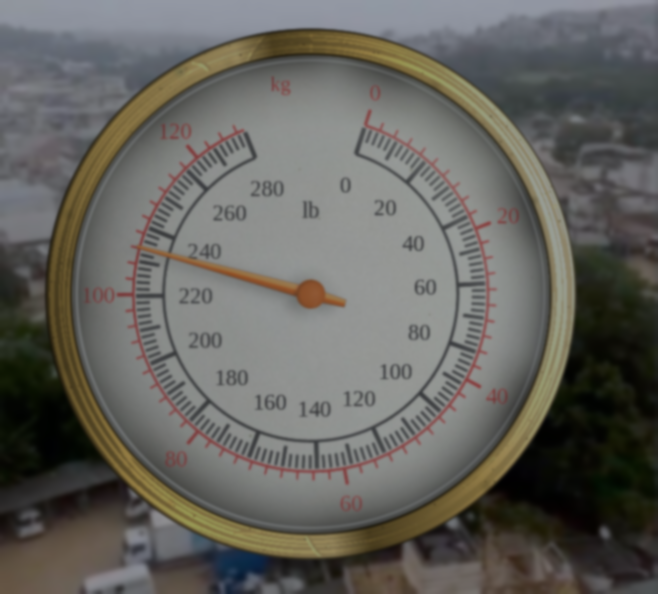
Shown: 234,lb
